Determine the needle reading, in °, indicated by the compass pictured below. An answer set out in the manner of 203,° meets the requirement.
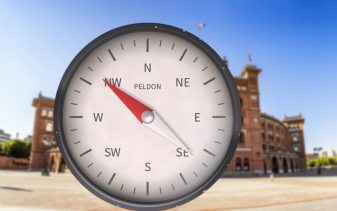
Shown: 310,°
